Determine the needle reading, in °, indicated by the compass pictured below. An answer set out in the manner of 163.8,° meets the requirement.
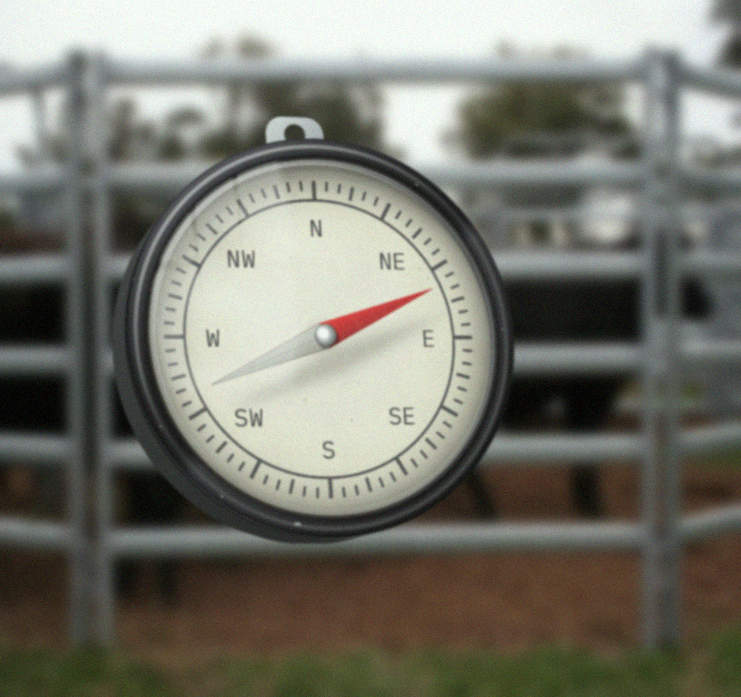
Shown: 67.5,°
